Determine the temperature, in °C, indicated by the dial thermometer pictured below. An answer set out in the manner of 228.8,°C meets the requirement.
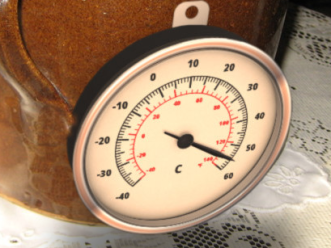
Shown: 55,°C
